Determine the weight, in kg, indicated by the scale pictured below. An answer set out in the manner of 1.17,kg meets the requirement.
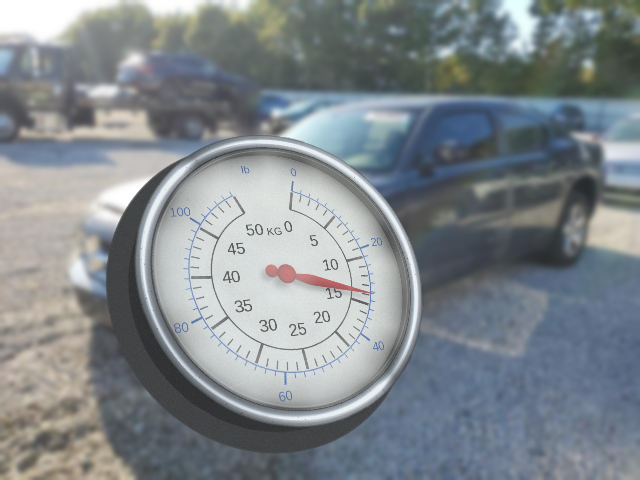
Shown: 14,kg
